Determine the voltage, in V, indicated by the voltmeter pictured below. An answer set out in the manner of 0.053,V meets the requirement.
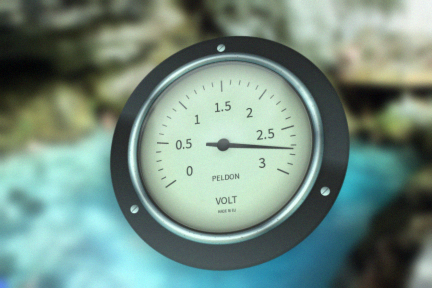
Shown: 2.75,V
